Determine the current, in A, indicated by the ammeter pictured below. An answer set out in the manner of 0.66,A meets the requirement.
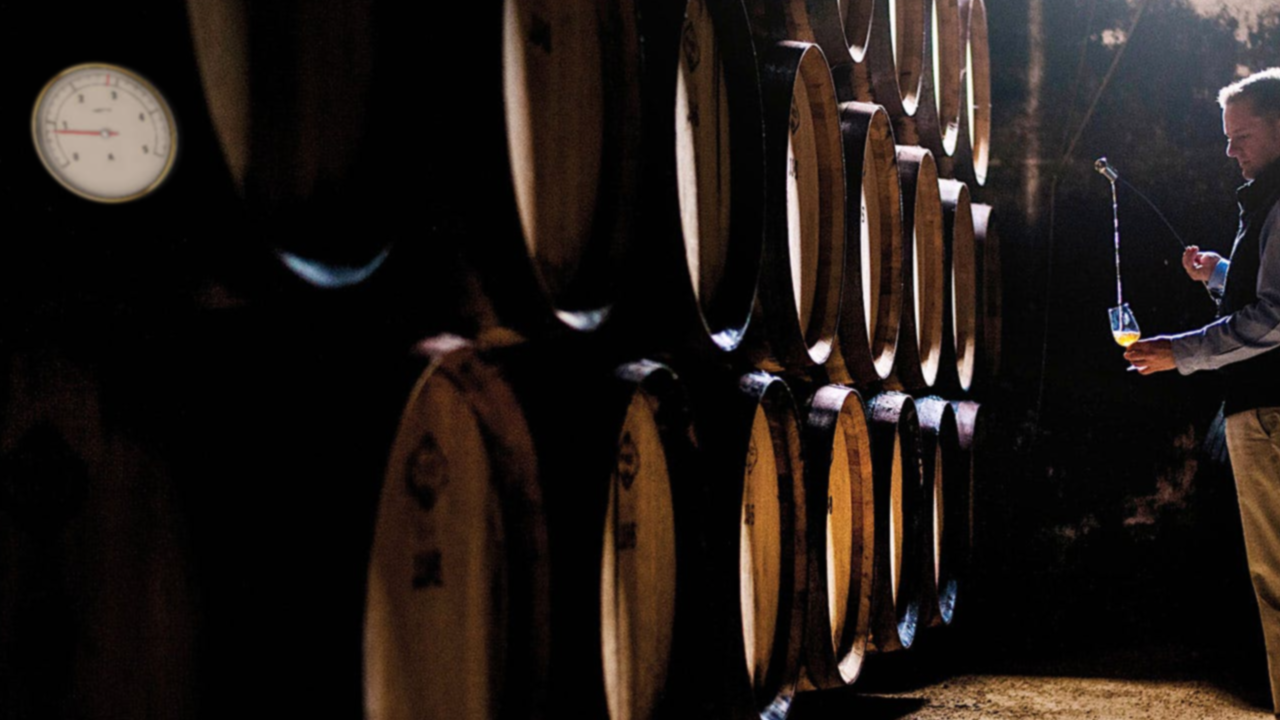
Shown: 0.8,A
